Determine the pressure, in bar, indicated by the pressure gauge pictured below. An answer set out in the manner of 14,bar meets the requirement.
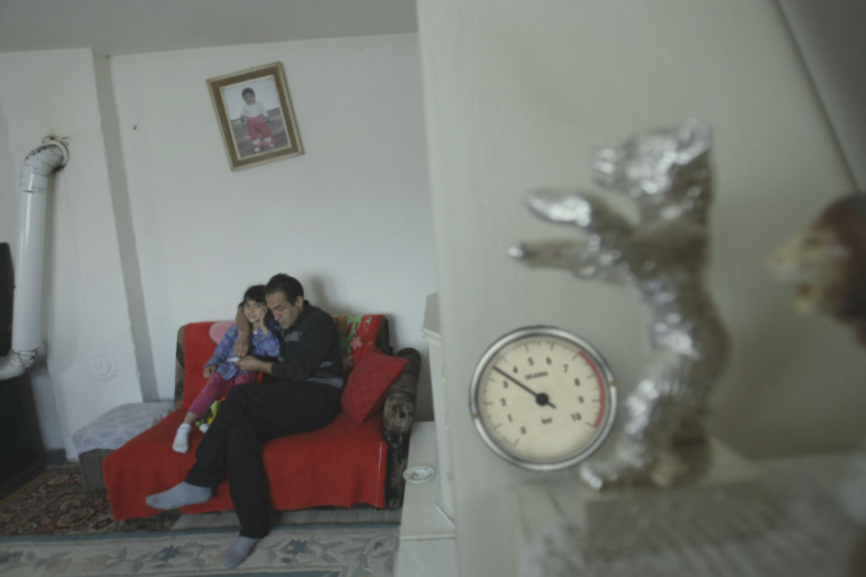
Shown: 3.5,bar
